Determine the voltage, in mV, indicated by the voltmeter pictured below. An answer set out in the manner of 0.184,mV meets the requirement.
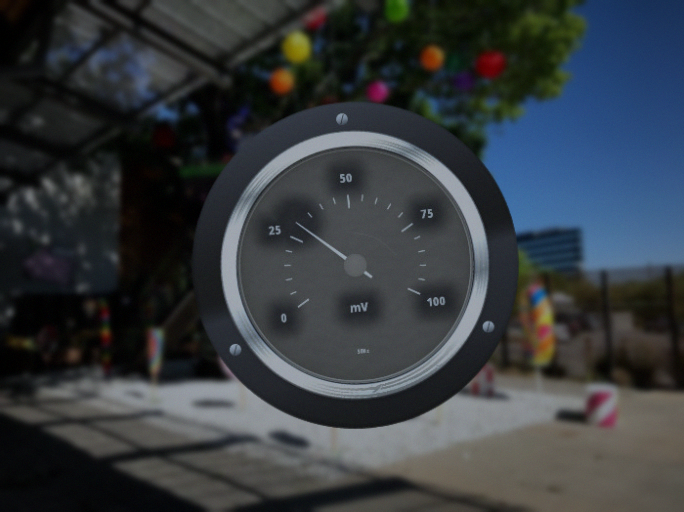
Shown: 30,mV
